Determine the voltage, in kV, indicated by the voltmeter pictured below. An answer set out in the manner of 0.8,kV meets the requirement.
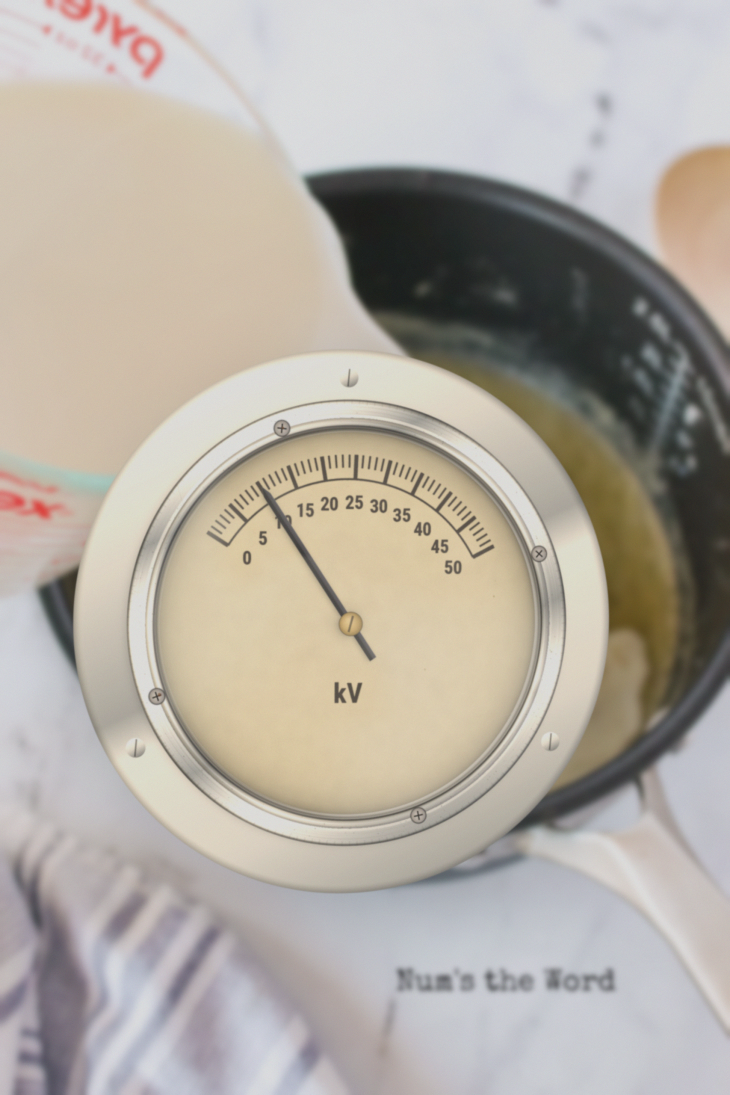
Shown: 10,kV
